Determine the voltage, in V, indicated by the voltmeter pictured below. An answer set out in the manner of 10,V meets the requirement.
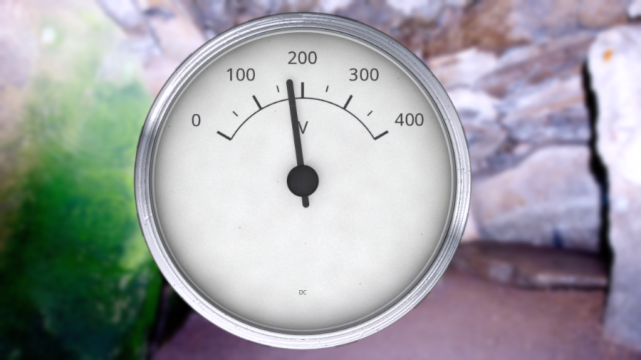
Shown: 175,V
